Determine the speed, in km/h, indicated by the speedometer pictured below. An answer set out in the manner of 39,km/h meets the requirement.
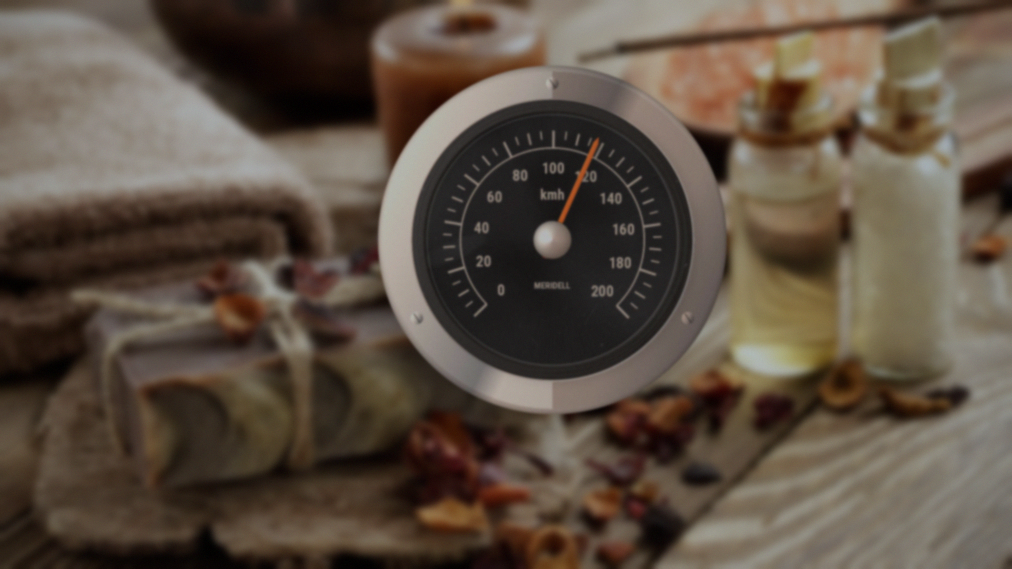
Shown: 117.5,km/h
